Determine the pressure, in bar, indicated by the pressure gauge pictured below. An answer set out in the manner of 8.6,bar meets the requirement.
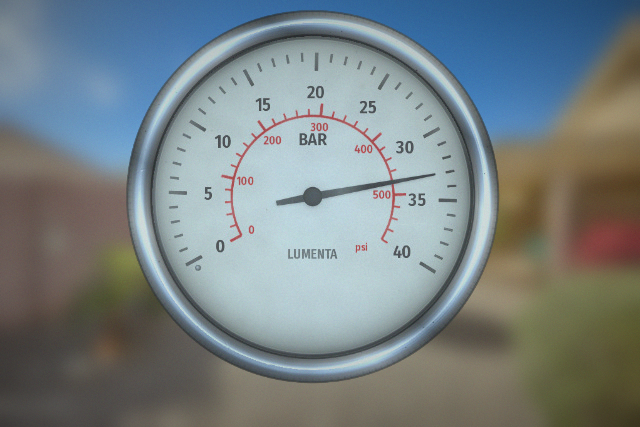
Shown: 33,bar
